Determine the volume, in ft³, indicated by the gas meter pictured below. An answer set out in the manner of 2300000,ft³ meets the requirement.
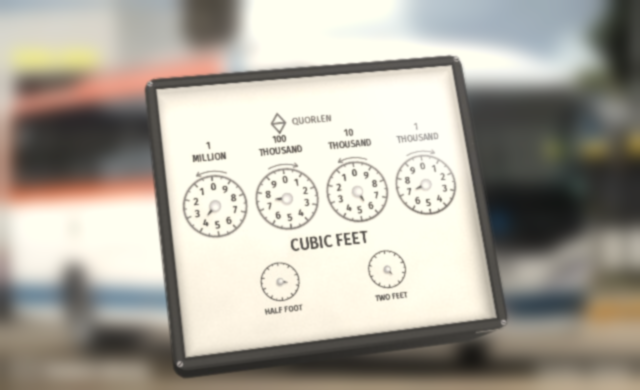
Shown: 375700,ft³
